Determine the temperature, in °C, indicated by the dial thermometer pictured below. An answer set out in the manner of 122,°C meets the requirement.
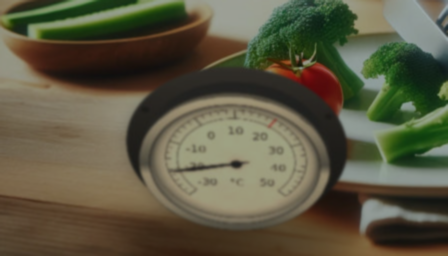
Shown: -20,°C
